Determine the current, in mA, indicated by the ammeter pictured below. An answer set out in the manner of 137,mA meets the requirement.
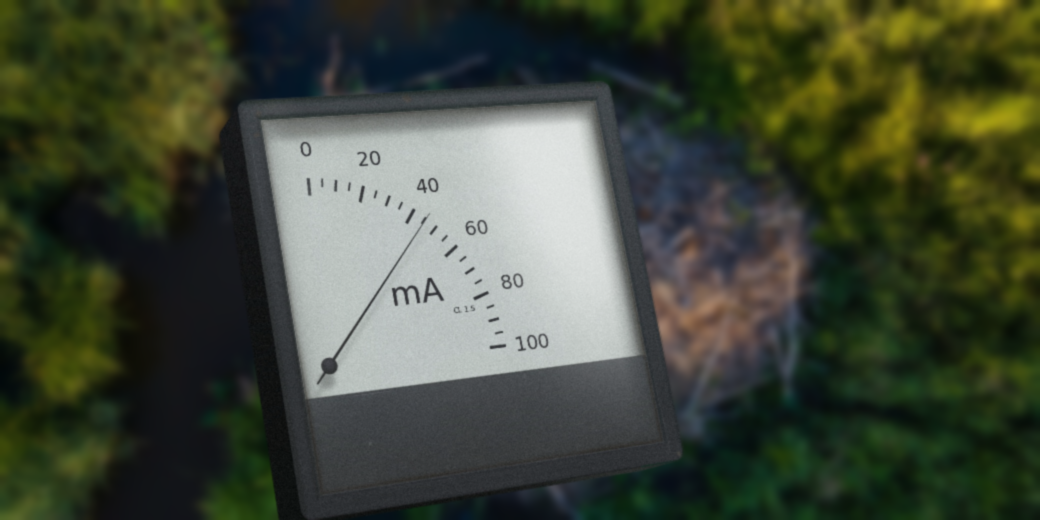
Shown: 45,mA
